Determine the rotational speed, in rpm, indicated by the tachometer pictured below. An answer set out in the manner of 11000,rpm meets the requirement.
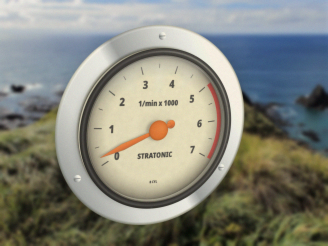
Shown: 250,rpm
